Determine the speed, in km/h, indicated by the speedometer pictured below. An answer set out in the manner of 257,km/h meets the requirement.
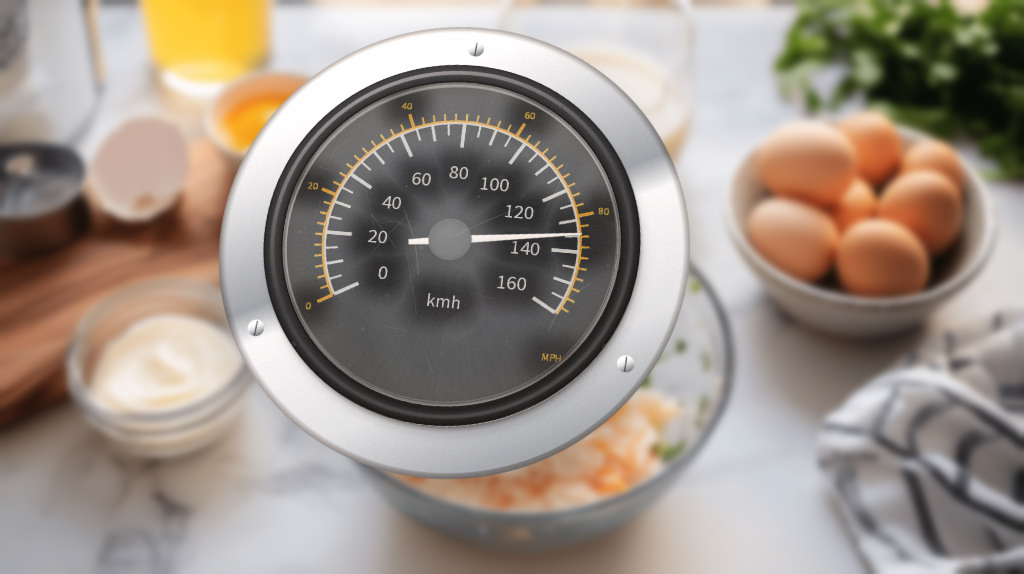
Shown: 135,km/h
